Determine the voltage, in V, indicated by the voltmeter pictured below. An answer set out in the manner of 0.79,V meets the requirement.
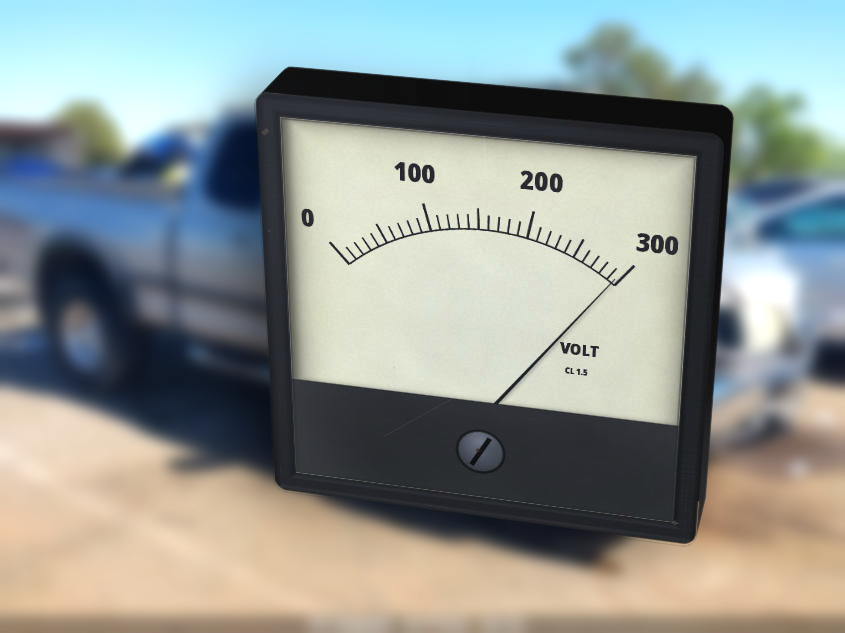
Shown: 295,V
